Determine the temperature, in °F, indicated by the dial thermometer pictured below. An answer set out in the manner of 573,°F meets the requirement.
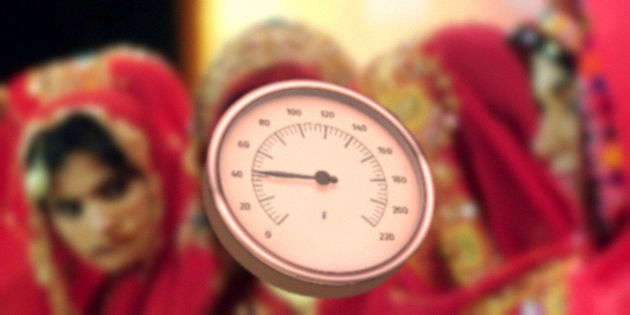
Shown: 40,°F
